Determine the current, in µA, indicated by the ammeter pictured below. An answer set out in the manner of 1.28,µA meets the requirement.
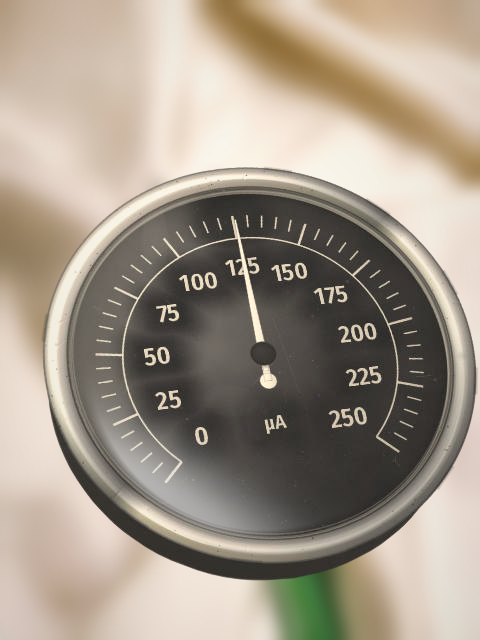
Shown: 125,µA
